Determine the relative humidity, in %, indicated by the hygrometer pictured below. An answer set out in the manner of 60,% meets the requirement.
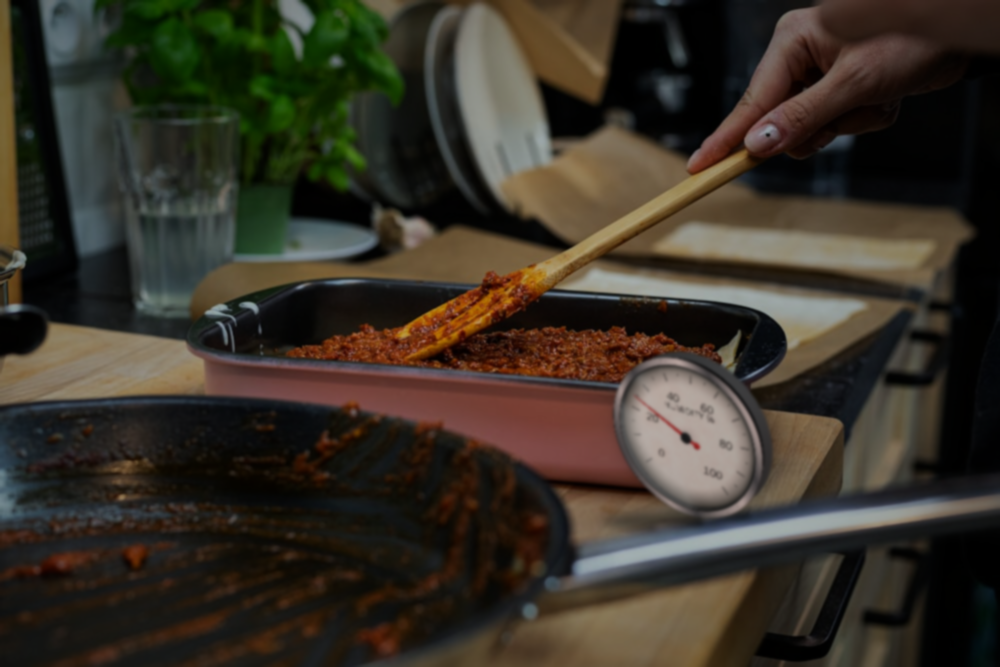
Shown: 25,%
